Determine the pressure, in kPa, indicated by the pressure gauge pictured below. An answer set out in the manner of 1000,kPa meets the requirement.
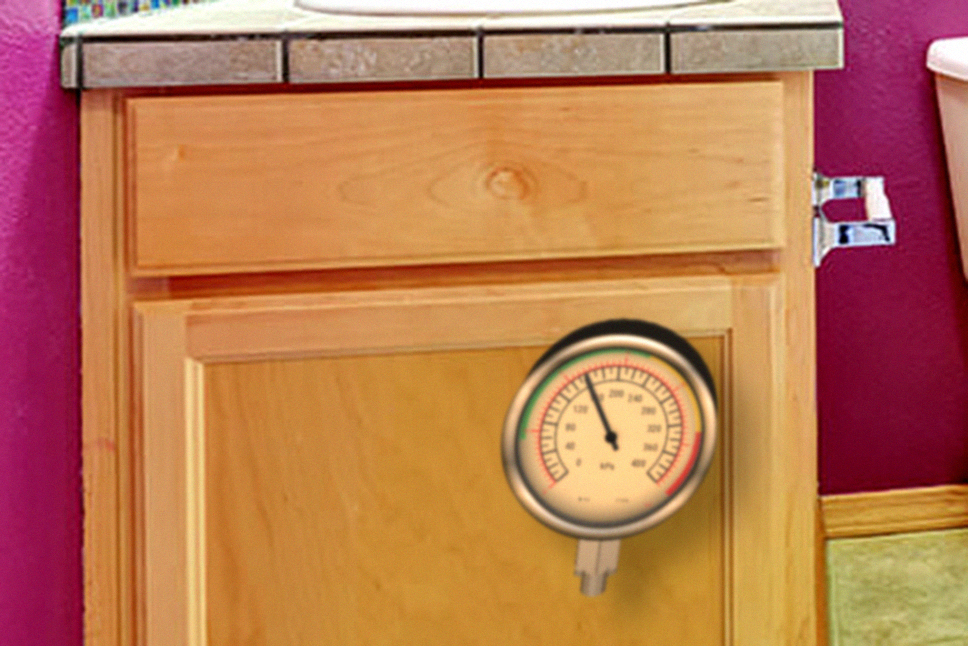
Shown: 160,kPa
